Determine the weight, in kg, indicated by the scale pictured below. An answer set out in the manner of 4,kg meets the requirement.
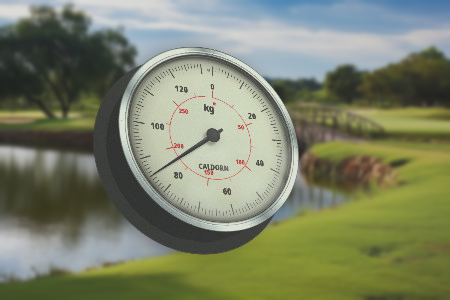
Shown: 85,kg
